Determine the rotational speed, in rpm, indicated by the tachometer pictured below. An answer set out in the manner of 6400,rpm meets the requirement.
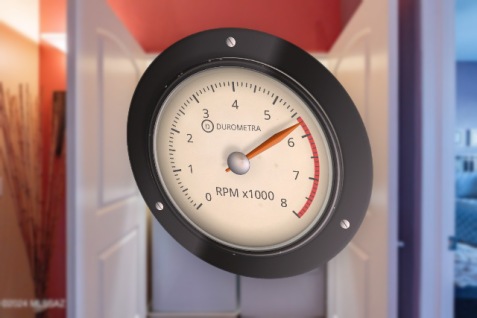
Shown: 5700,rpm
